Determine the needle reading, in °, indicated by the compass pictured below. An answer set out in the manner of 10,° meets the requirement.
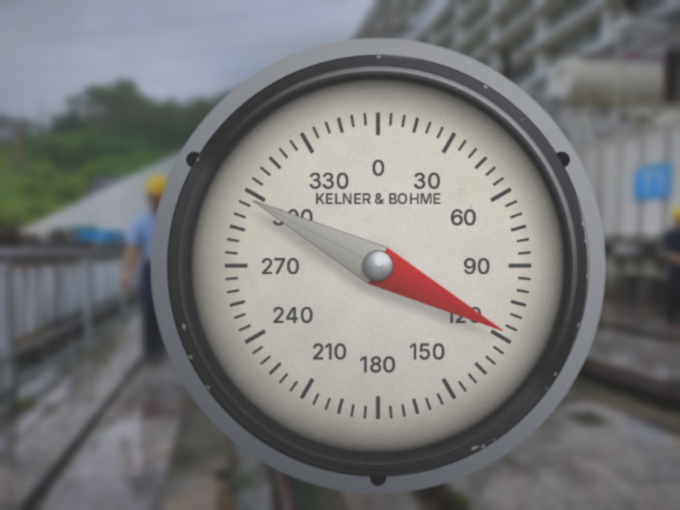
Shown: 117.5,°
